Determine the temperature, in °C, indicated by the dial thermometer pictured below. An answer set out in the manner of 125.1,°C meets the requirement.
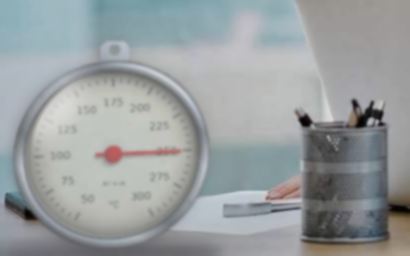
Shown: 250,°C
